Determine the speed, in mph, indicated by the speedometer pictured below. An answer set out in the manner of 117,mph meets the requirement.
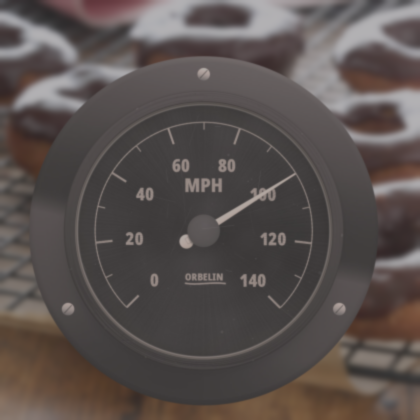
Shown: 100,mph
